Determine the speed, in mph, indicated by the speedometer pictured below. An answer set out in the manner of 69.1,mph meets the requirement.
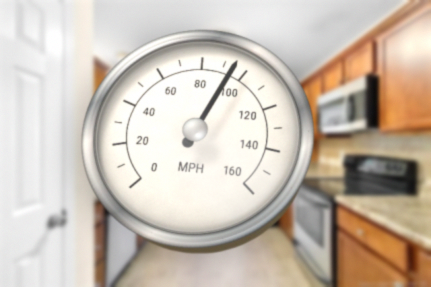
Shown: 95,mph
